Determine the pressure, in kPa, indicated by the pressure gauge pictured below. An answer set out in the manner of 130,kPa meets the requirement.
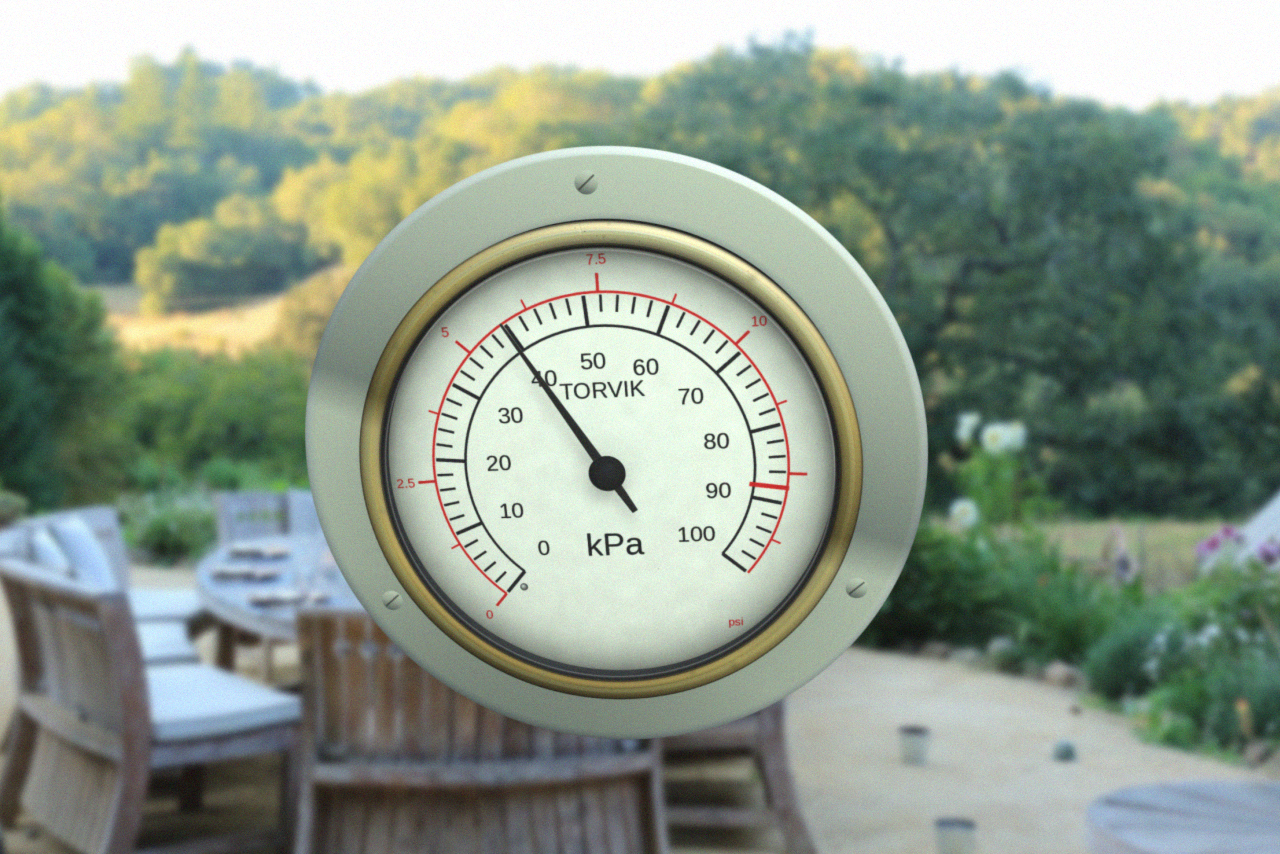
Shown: 40,kPa
